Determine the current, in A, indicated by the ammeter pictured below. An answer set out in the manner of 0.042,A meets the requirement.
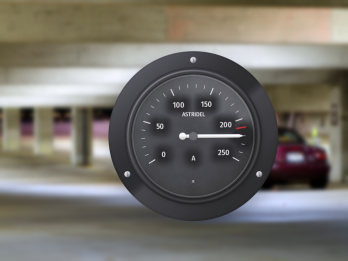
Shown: 220,A
